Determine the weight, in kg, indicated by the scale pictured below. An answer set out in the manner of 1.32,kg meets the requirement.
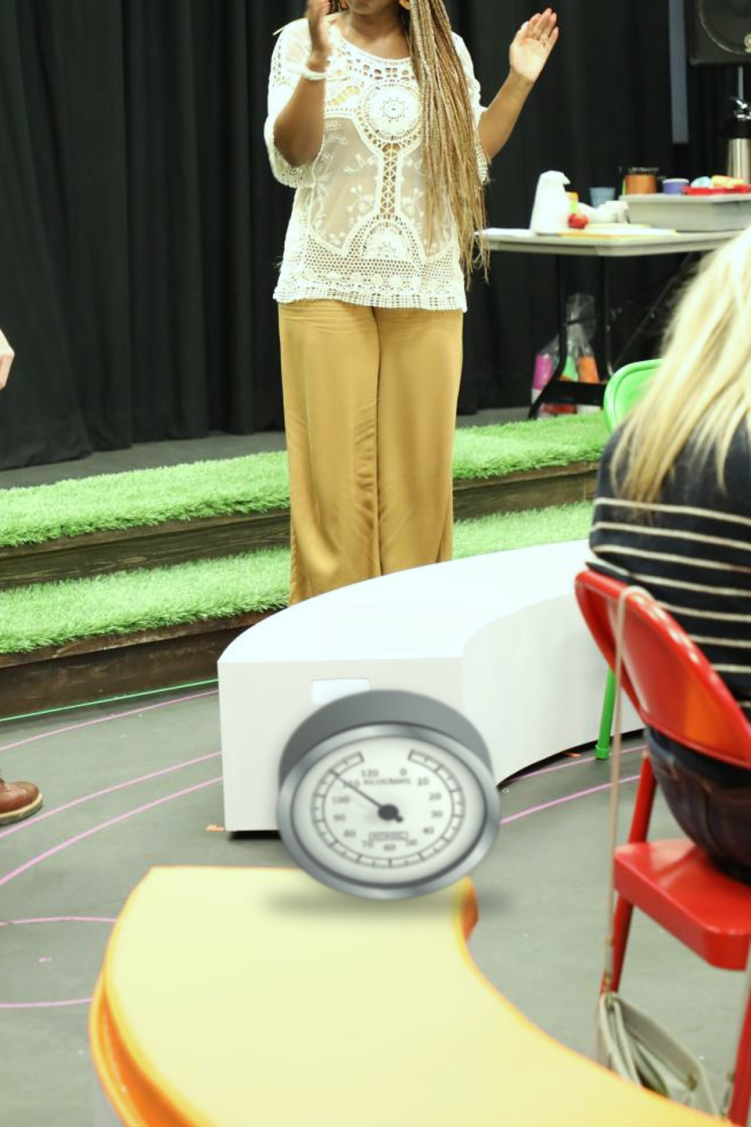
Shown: 110,kg
